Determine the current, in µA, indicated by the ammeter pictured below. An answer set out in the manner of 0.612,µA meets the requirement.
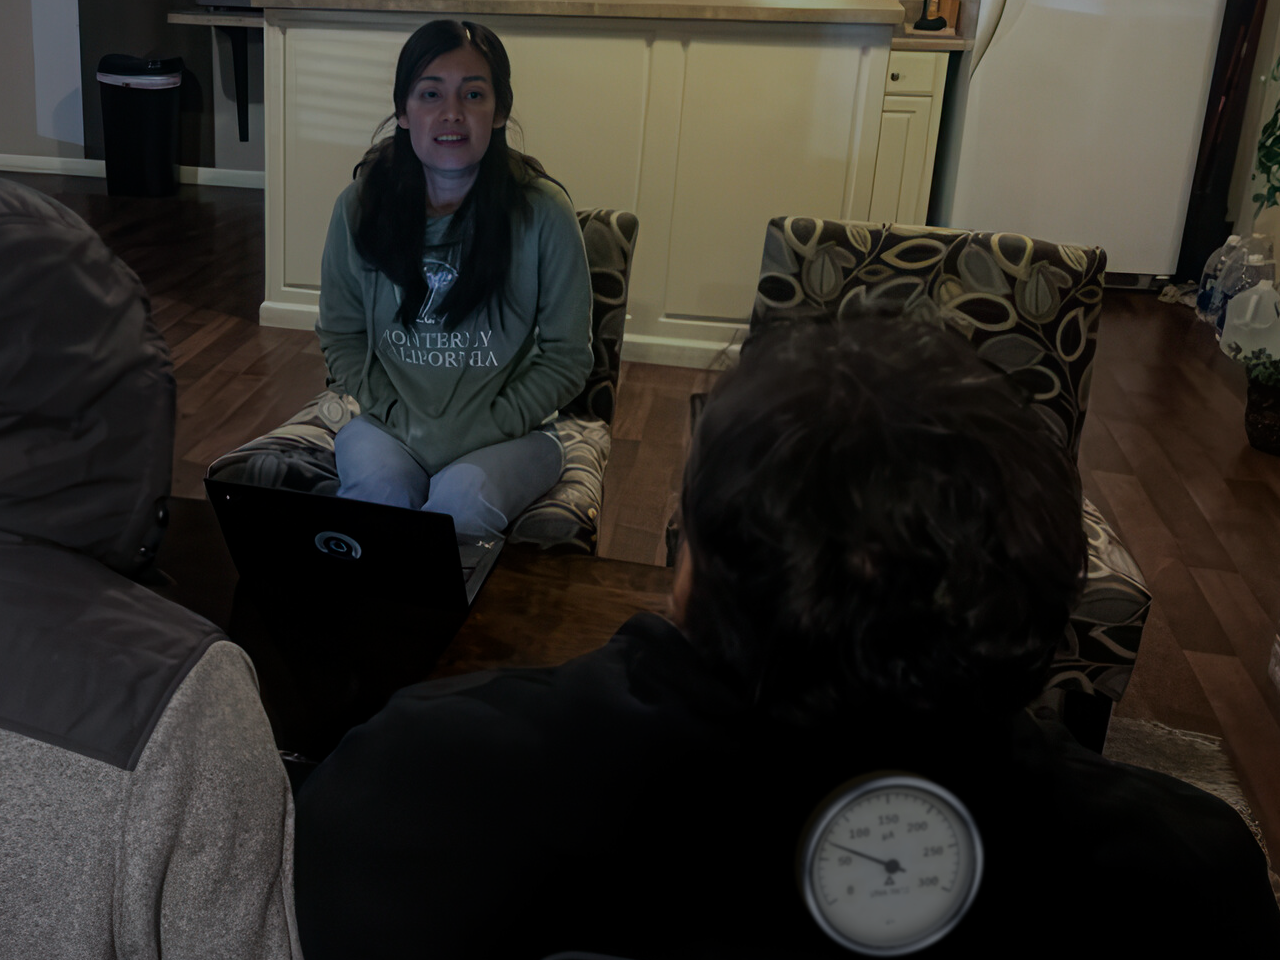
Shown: 70,µA
